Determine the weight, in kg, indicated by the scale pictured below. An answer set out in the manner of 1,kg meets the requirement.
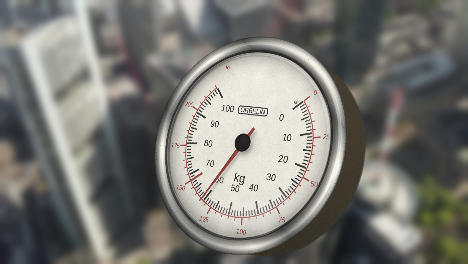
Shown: 60,kg
